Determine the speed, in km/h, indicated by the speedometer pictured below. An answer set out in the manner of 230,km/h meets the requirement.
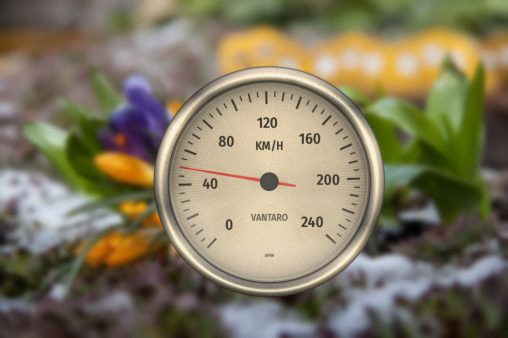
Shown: 50,km/h
